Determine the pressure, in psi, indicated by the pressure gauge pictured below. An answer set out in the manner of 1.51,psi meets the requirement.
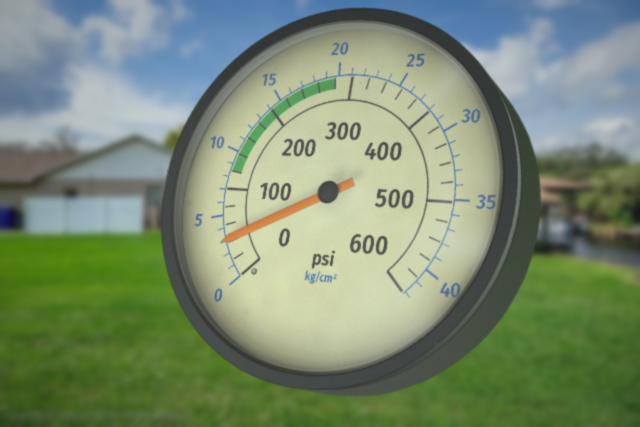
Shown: 40,psi
